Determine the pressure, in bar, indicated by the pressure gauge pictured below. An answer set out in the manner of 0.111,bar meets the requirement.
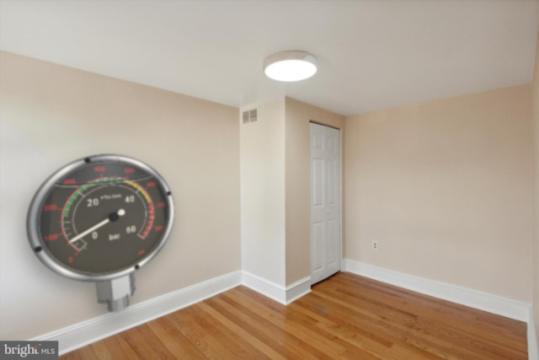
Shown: 4,bar
